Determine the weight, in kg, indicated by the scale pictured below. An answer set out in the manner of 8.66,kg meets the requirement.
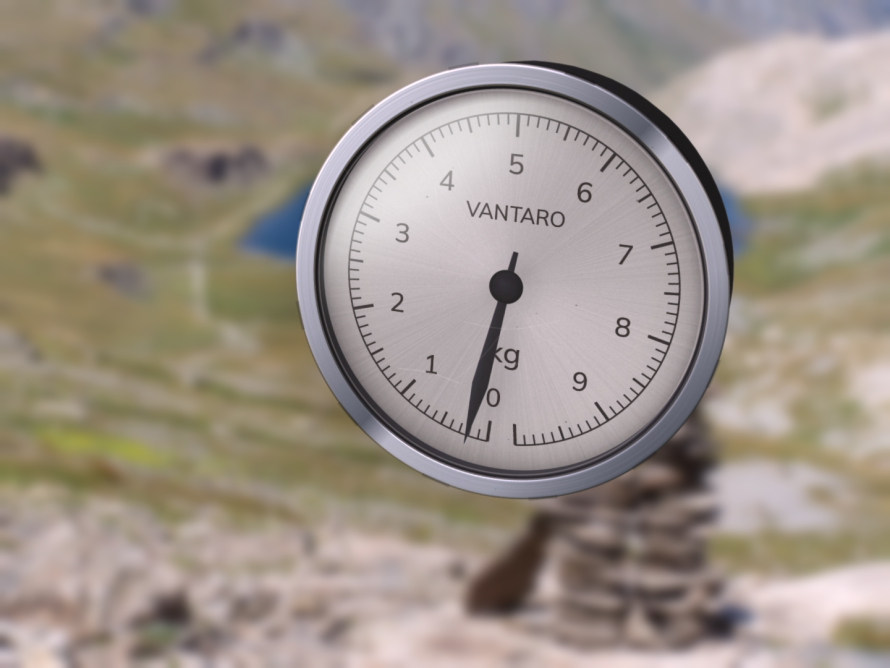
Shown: 0.2,kg
